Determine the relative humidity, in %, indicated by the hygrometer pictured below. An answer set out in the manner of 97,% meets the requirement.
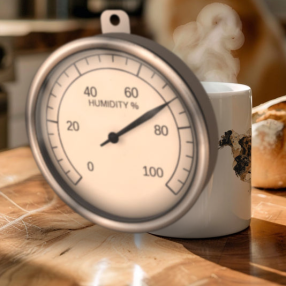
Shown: 72,%
